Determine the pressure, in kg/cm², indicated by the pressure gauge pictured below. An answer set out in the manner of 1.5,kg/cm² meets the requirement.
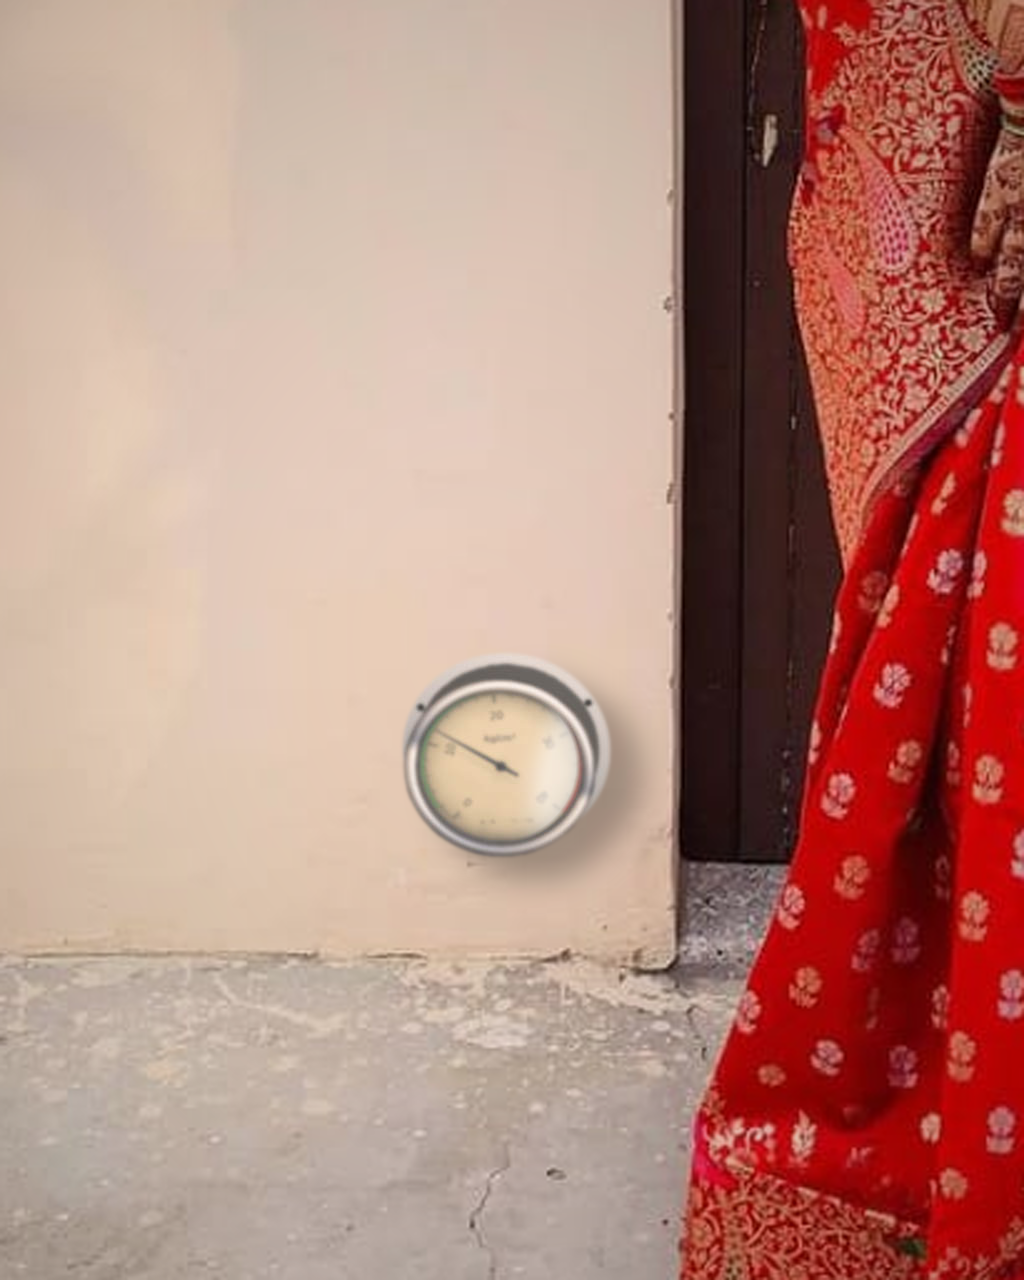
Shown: 12,kg/cm²
